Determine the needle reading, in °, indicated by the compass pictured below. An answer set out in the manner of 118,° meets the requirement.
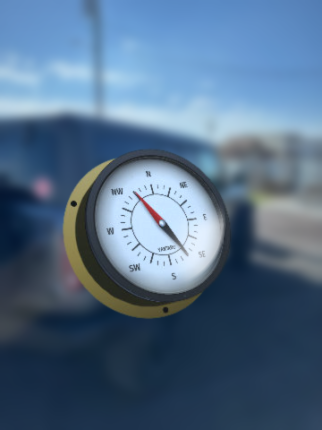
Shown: 330,°
